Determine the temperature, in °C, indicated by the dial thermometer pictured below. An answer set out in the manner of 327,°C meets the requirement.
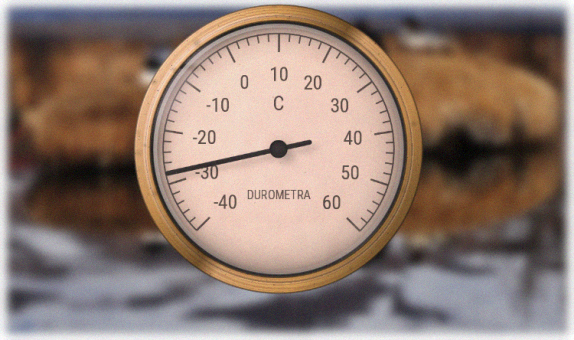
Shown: -28,°C
